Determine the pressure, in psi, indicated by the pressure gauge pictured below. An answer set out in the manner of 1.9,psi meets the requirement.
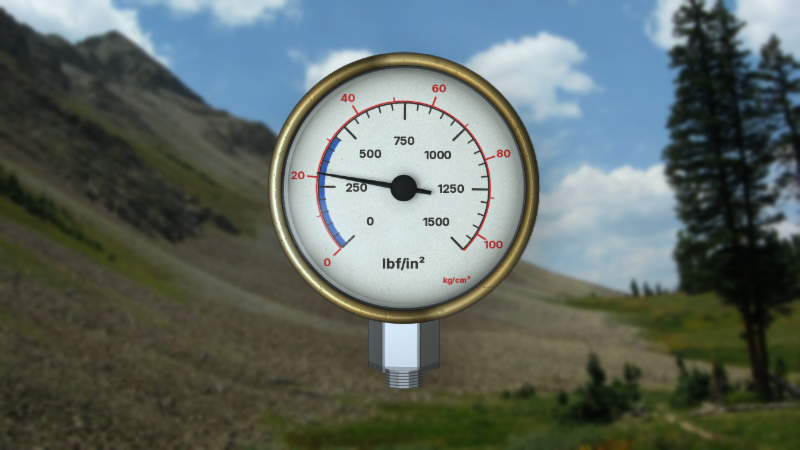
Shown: 300,psi
